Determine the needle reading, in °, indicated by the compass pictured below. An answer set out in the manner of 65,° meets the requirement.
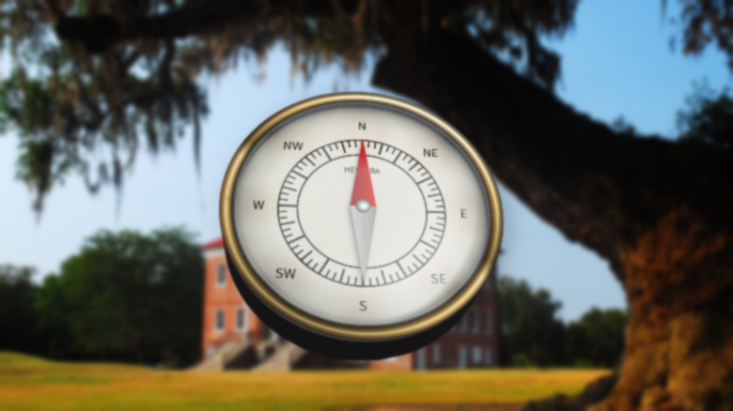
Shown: 0,°
